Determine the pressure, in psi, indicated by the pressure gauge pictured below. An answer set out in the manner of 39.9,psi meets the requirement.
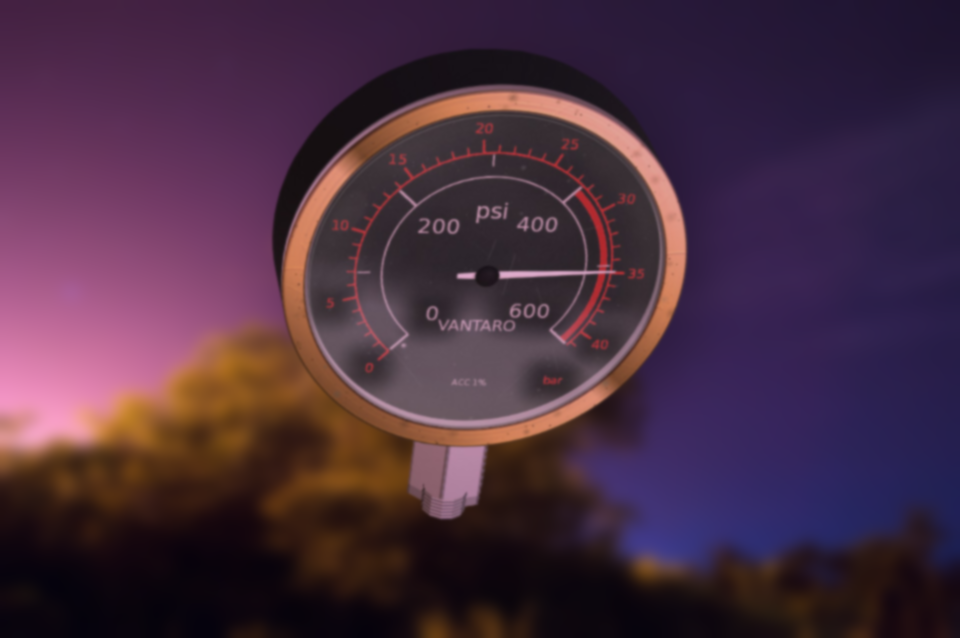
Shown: 500,psi
